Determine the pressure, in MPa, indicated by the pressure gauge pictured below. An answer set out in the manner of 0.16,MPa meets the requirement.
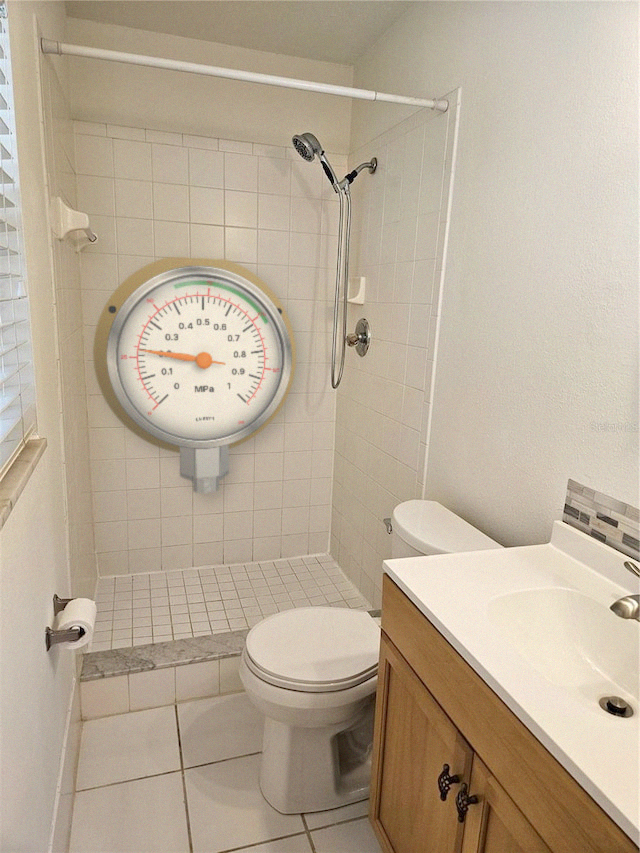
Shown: 0.2,MPa
